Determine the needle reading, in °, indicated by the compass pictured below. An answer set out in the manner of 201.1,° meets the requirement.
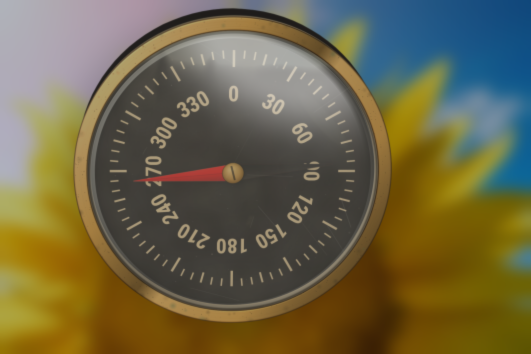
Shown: 265,°
